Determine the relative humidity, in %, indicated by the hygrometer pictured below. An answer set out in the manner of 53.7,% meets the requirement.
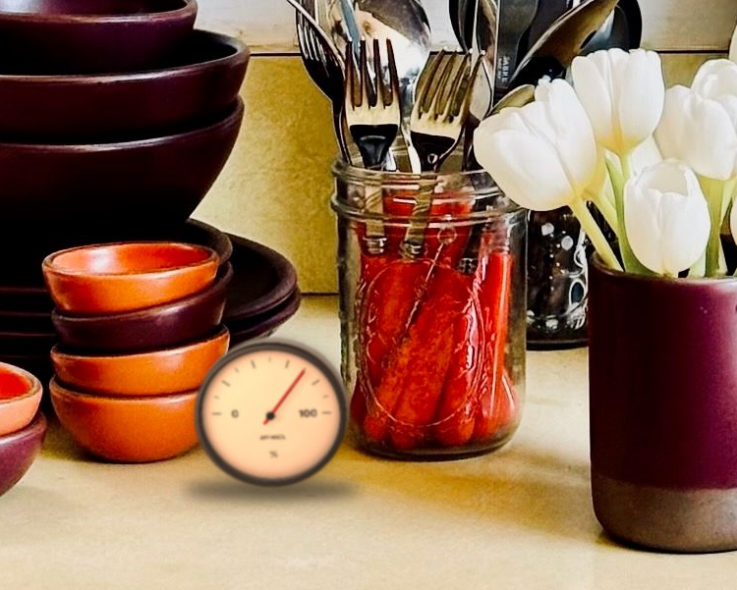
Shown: 70,%
